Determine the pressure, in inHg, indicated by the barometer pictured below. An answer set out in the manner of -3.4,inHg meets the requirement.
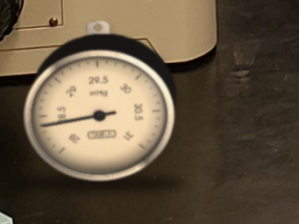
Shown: 28.4,inHg
